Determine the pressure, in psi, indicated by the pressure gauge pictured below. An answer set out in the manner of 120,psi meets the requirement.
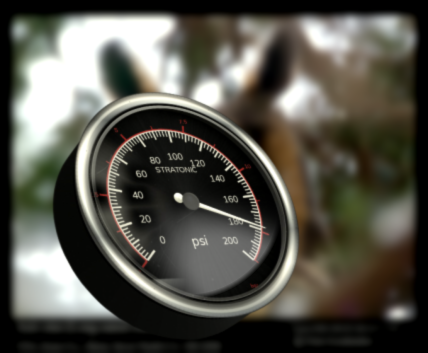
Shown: 180,psi
